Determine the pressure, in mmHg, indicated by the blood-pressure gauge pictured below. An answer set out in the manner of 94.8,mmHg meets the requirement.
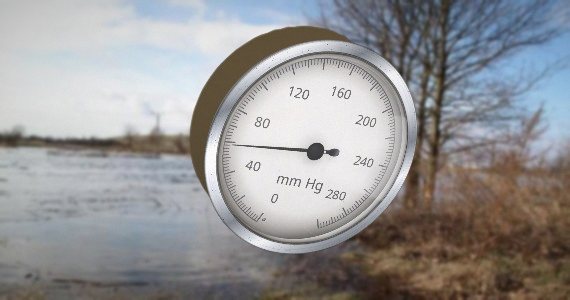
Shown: 60,mmHg
